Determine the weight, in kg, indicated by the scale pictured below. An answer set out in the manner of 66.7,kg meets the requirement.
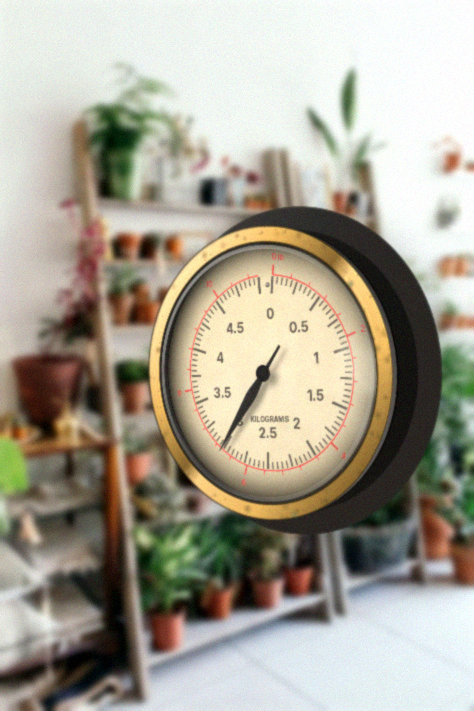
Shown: 3,kg
